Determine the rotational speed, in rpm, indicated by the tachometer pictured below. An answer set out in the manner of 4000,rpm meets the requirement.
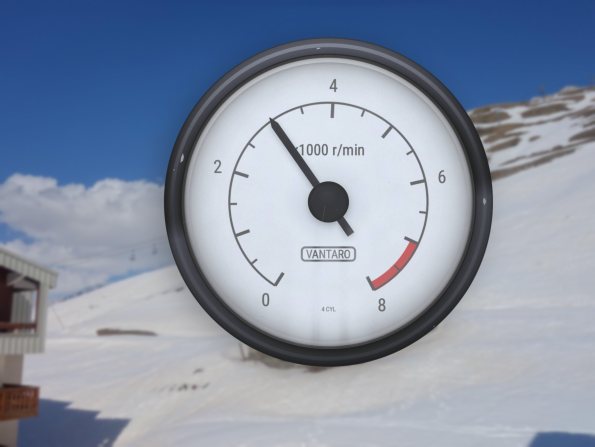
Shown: 3000,rpm
